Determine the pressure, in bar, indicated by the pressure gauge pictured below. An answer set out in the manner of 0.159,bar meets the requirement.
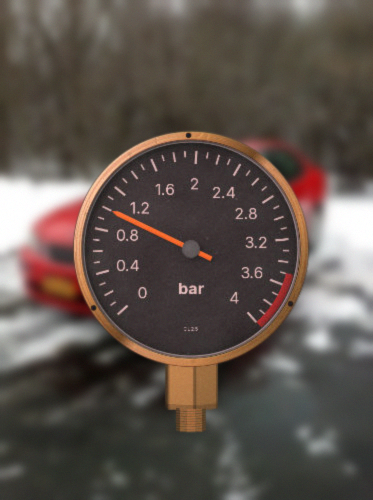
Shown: 1,bar
